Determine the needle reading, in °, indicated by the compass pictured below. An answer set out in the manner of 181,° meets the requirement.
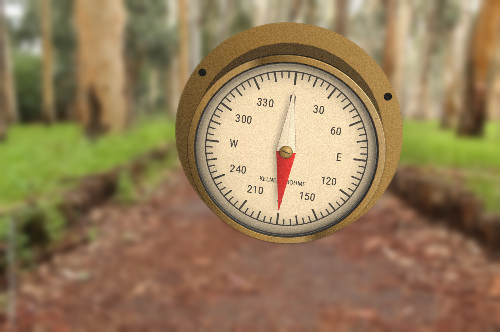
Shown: 180,°
